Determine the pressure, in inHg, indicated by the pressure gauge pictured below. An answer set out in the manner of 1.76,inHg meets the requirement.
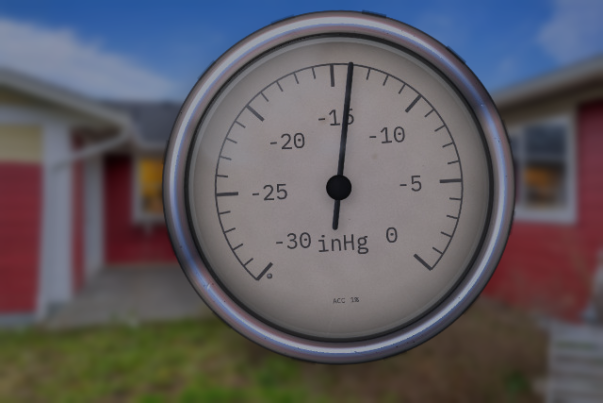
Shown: -14,inHg
